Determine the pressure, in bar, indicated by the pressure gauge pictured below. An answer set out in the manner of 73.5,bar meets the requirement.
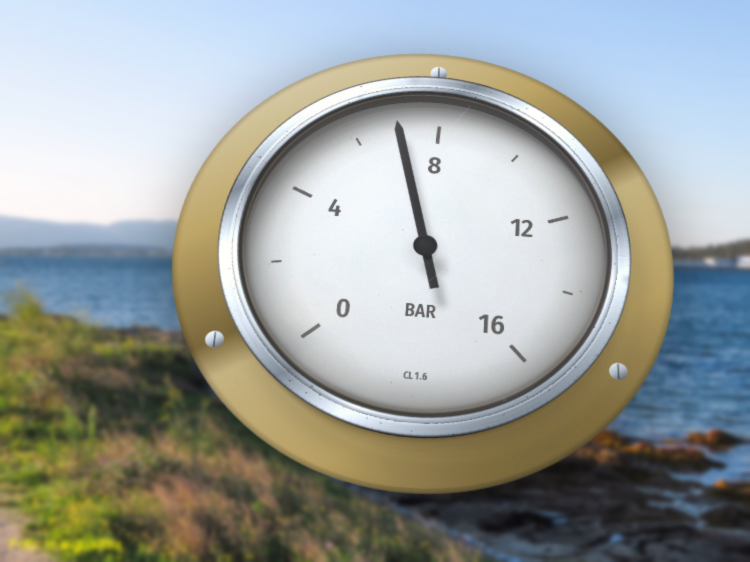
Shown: 7,bar
